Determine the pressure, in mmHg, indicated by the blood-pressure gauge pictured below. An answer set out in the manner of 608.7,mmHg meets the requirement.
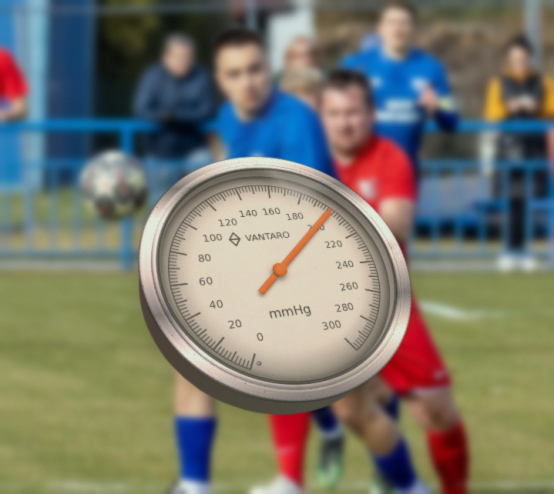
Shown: 200,mmHg
